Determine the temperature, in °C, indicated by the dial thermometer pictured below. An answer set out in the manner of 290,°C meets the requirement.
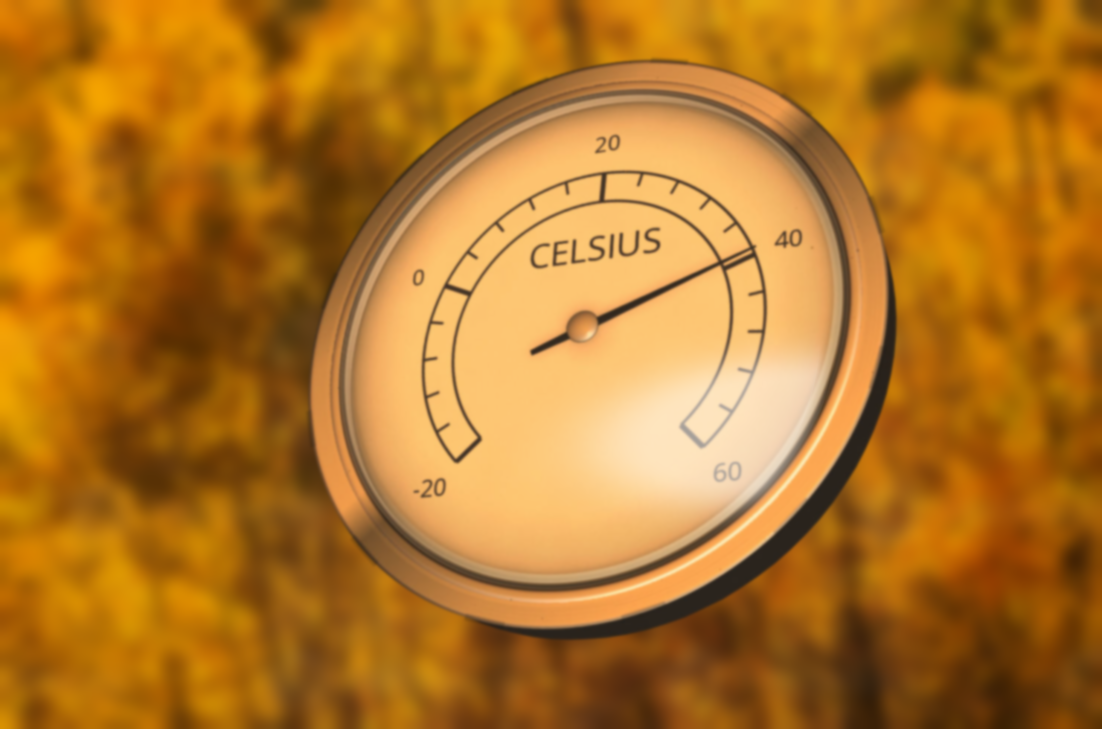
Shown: 40,°C
